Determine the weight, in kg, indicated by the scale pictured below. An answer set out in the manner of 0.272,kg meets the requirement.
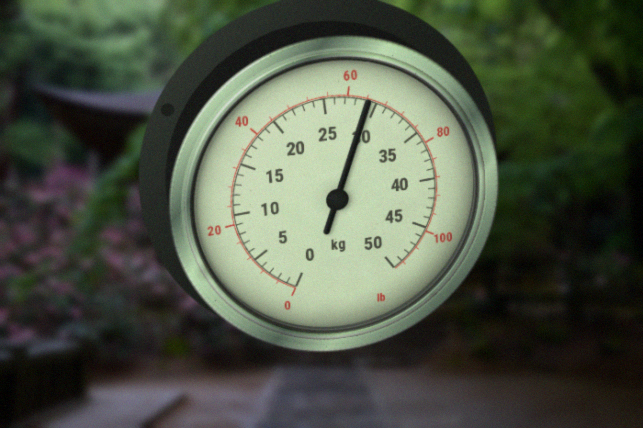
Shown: 29,kg
